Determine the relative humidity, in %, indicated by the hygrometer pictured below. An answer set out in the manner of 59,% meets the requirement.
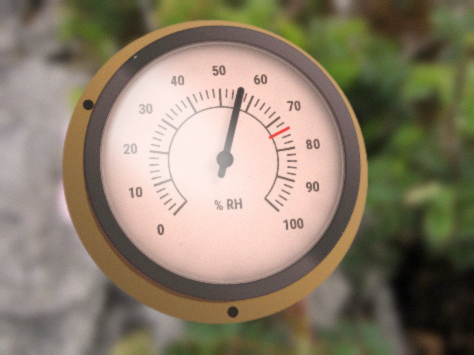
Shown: 56,%
